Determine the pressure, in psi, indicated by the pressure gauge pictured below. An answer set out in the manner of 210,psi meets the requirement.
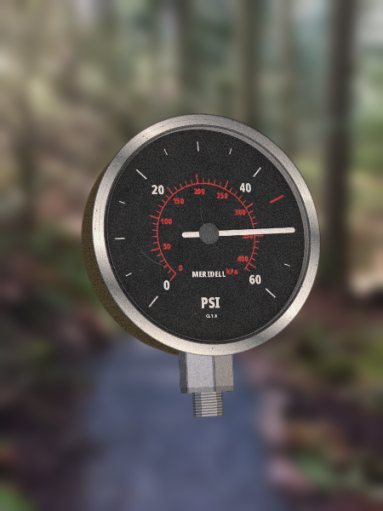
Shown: 50,psi
